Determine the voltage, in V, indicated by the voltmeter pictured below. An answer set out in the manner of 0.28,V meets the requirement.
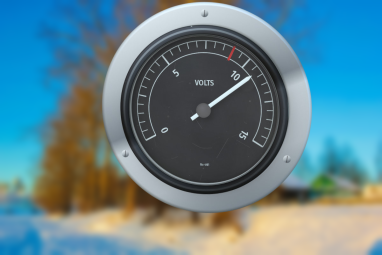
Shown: 10.75,V
